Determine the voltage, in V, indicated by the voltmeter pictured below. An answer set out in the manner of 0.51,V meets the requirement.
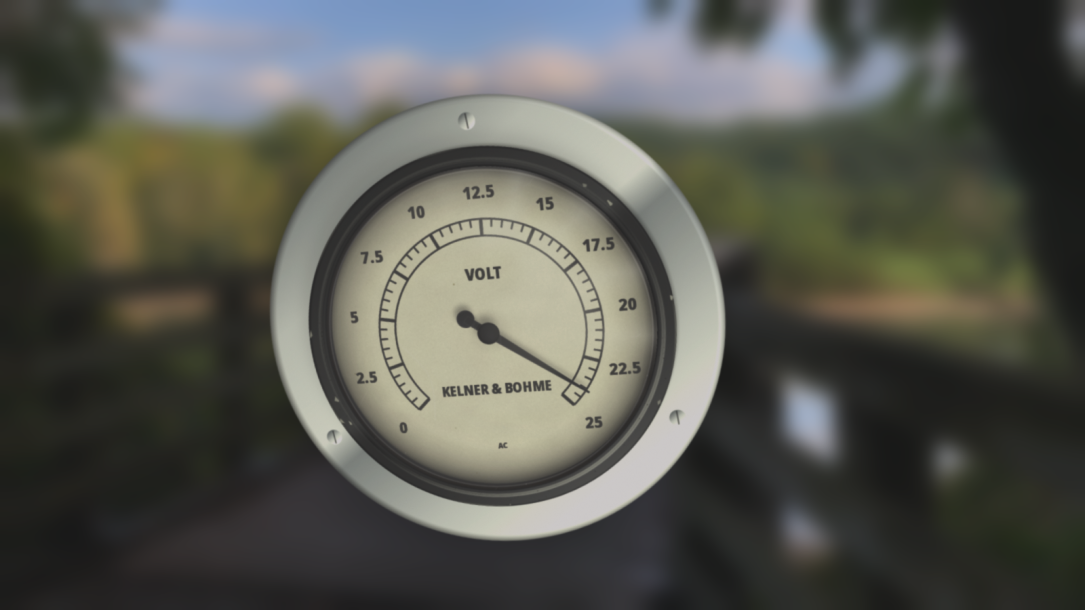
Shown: 24,V
